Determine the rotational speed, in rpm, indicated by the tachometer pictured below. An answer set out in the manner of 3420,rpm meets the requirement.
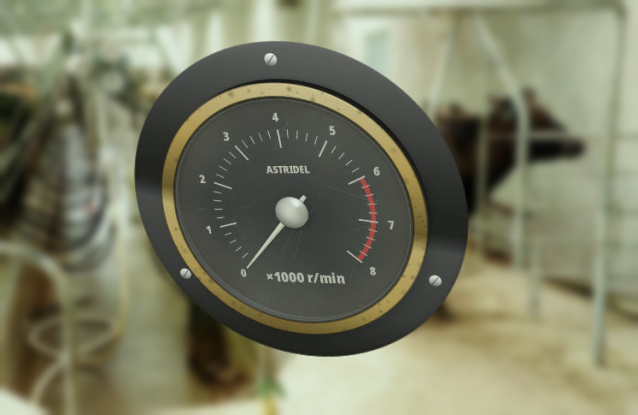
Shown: 0,rpm
